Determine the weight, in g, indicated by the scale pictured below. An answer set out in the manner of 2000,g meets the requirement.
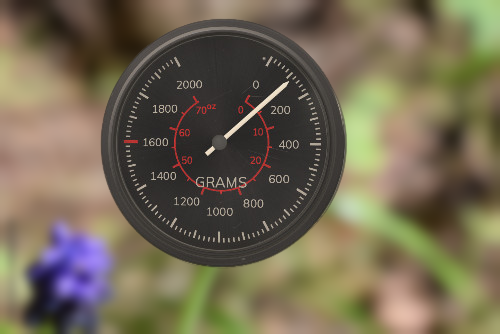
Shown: 120,g
